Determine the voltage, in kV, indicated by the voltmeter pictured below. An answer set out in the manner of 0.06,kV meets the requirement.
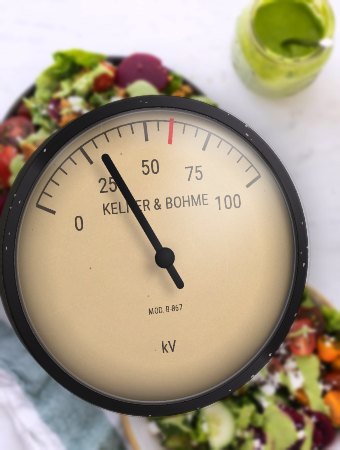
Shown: 30,kV
